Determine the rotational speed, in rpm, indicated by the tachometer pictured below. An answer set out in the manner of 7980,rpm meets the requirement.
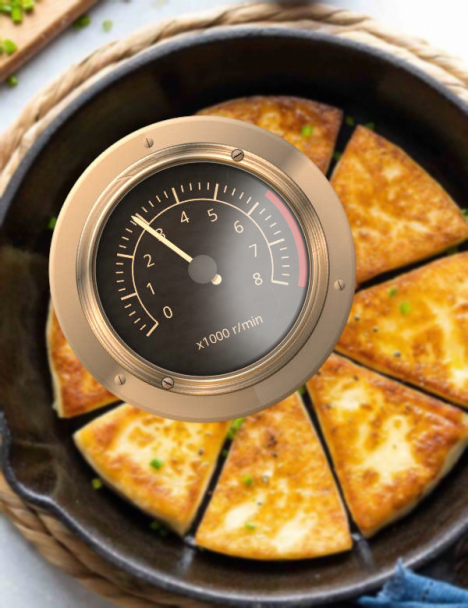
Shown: 2900,rpm
